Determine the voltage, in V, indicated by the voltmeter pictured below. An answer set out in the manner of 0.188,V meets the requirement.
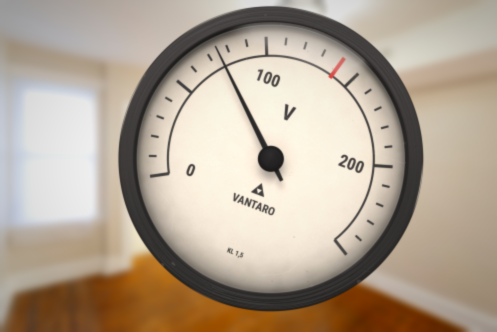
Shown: 75,V
